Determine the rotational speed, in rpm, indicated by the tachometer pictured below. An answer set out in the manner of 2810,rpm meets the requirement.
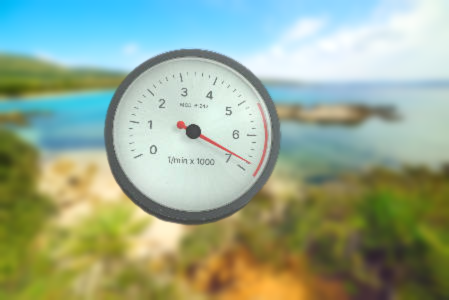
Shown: 6800,rpm
